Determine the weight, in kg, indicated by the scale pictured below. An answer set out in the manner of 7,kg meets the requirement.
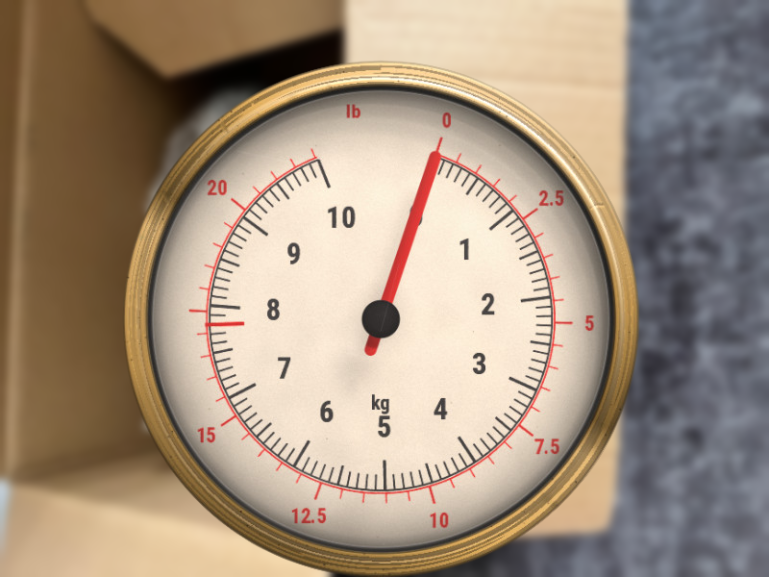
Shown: 0,kg
